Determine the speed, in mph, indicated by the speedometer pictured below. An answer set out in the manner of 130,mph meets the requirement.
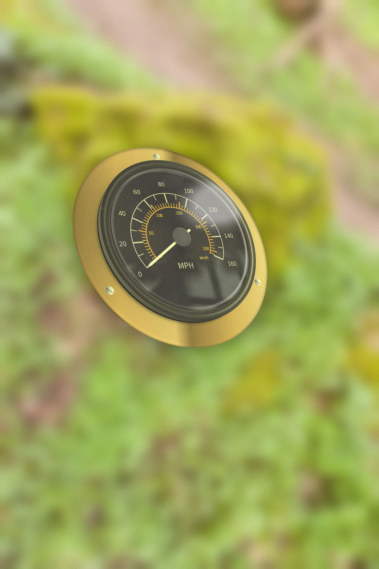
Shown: 0,mph
